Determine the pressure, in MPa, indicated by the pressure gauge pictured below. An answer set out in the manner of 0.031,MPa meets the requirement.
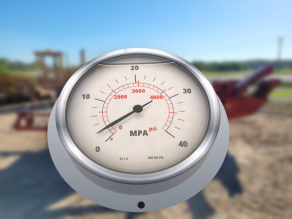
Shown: 2,MPa
